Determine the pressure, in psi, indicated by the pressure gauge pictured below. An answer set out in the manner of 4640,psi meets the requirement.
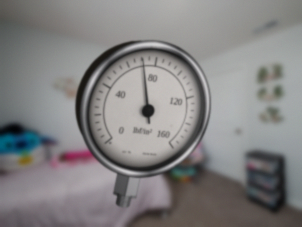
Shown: 70,psi
